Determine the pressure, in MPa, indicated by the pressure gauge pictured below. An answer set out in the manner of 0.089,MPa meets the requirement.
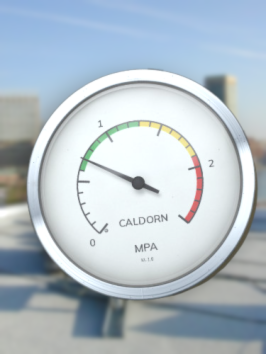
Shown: 0.7,MPa
